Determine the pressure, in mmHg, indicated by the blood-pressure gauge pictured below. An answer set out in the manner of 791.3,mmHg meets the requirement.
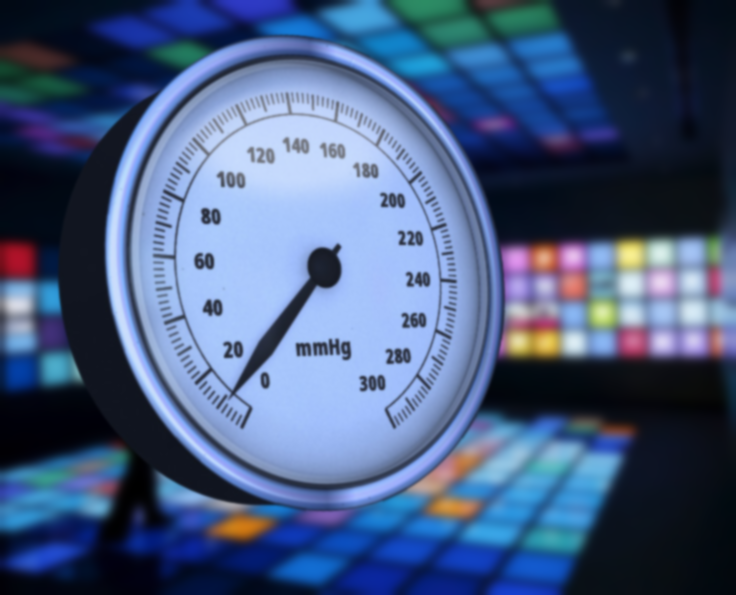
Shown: 10,mmHg
